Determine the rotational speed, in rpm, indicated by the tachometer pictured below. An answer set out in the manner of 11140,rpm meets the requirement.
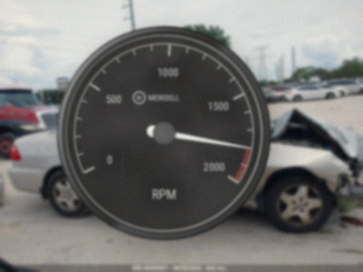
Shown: 1800,rpm
